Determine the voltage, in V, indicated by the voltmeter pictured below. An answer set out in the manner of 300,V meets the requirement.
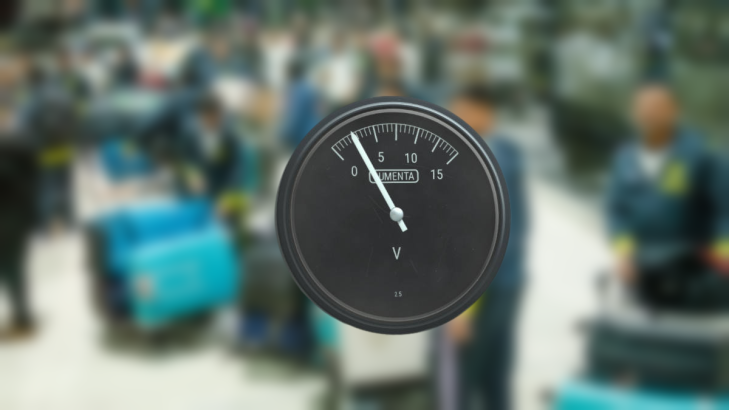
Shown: 2.5,V
